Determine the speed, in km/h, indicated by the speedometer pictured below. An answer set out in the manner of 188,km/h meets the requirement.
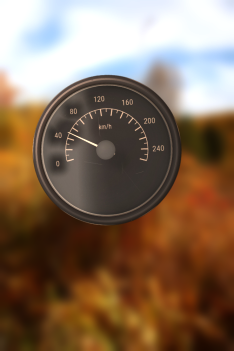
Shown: 50,km/h
